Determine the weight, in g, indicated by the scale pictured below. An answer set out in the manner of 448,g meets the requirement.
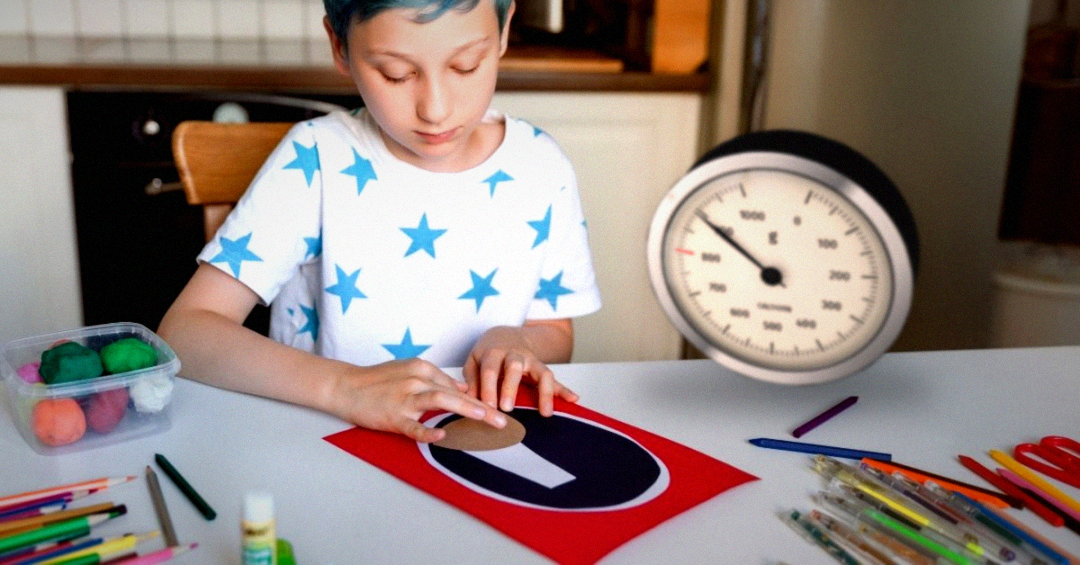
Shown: 900,g
